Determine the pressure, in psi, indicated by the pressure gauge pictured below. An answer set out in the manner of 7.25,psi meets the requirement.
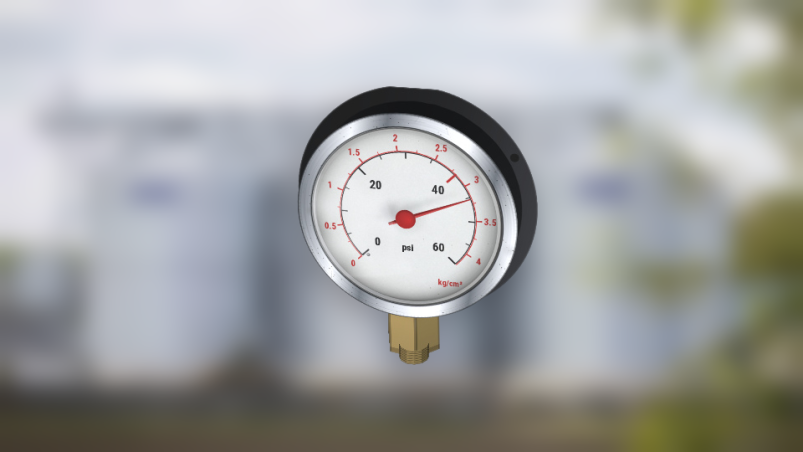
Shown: 45,psi
